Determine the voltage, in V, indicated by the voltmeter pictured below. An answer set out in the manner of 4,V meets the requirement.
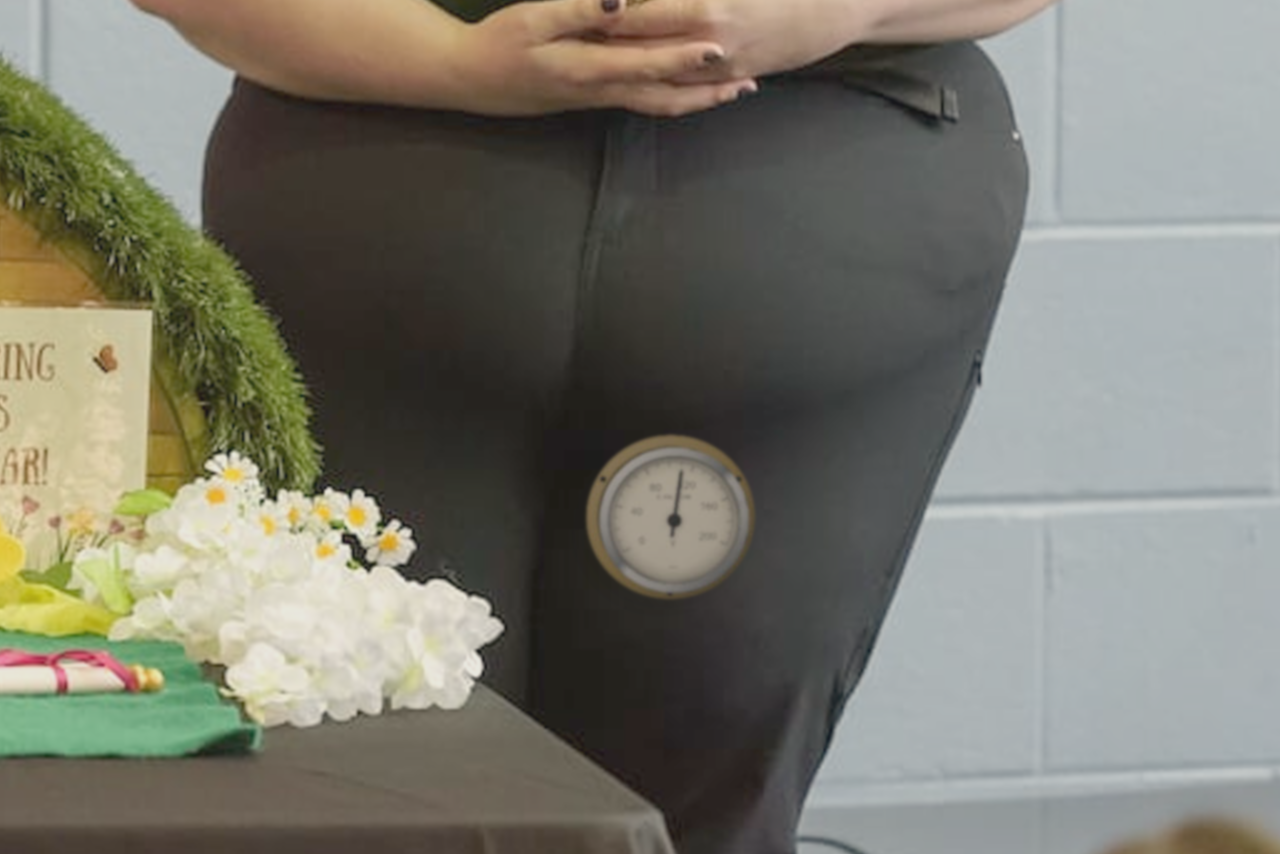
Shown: 110,V
